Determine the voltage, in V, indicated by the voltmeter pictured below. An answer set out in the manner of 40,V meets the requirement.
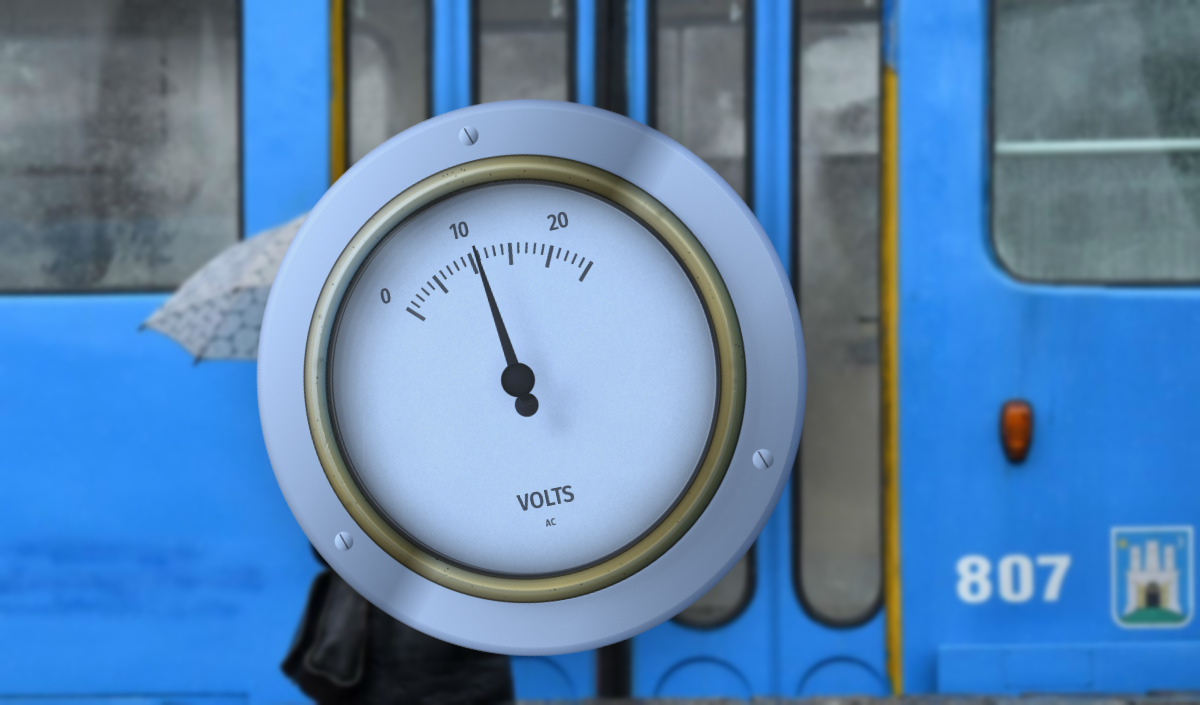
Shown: 11,V
